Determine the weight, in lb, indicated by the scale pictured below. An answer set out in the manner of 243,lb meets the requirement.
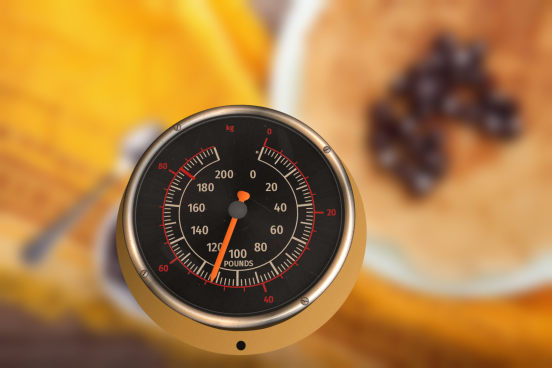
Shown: 112,lb
